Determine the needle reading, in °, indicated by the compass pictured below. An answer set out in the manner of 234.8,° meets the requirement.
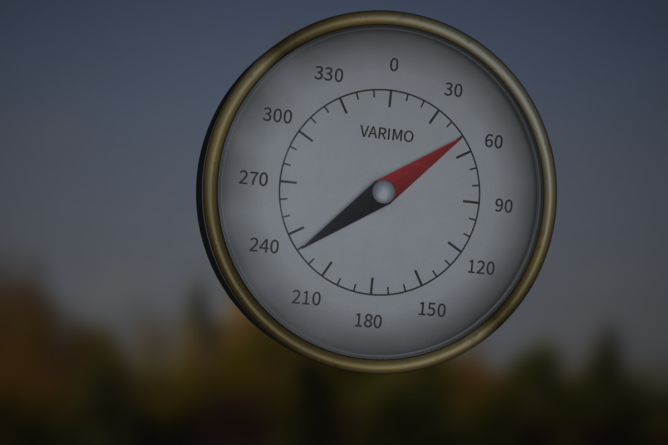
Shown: 50,°
